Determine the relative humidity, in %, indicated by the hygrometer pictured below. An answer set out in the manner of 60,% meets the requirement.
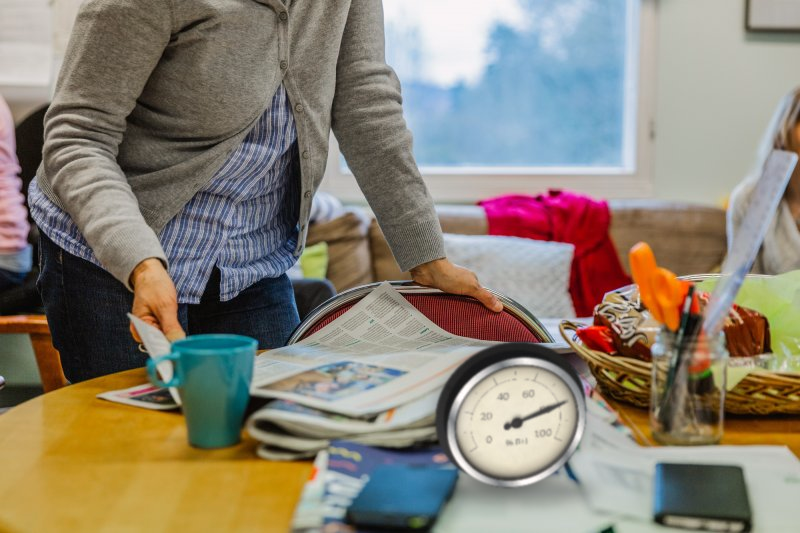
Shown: 80,%
